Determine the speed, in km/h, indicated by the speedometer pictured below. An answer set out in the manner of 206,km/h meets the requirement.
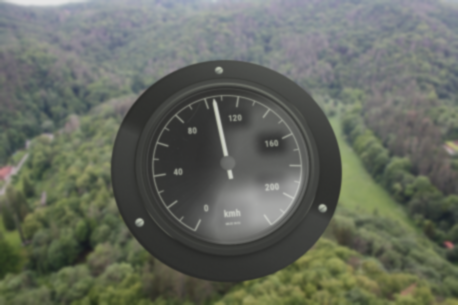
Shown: 105,km/h
